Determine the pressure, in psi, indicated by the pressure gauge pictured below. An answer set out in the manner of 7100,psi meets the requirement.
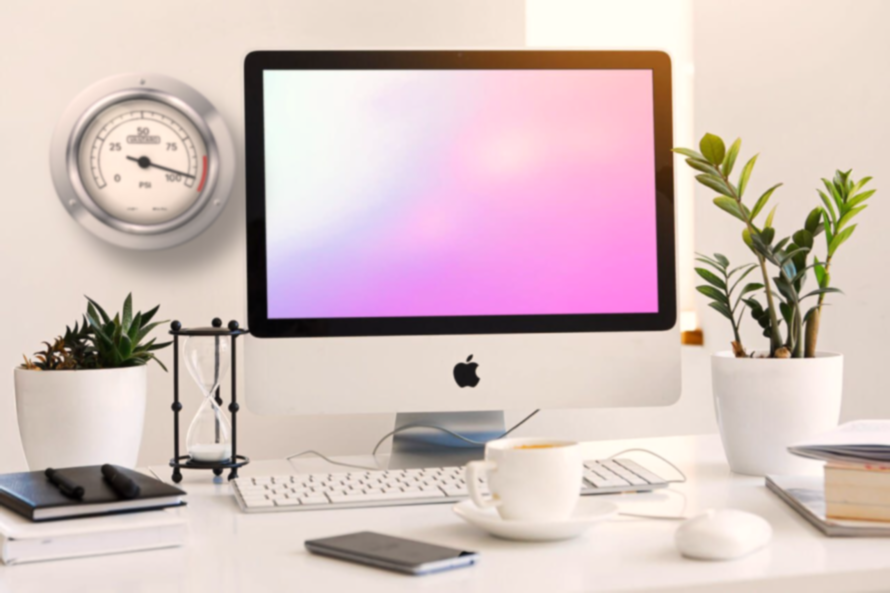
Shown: 95,psi
